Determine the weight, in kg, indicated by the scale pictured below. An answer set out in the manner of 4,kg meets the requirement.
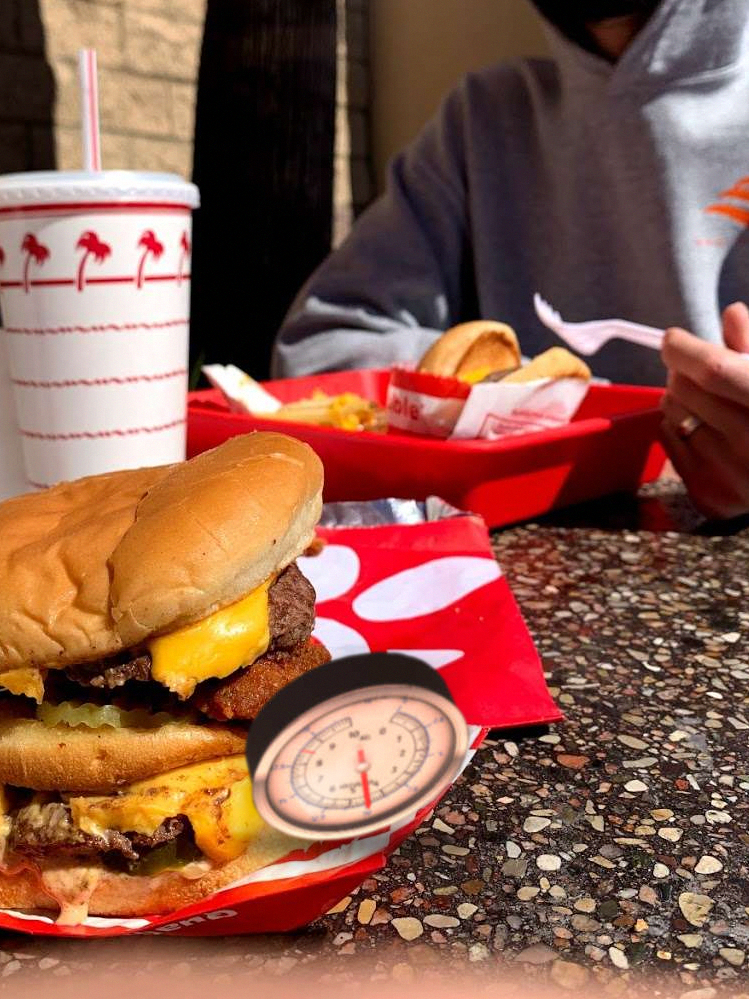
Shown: 4.5,kg
